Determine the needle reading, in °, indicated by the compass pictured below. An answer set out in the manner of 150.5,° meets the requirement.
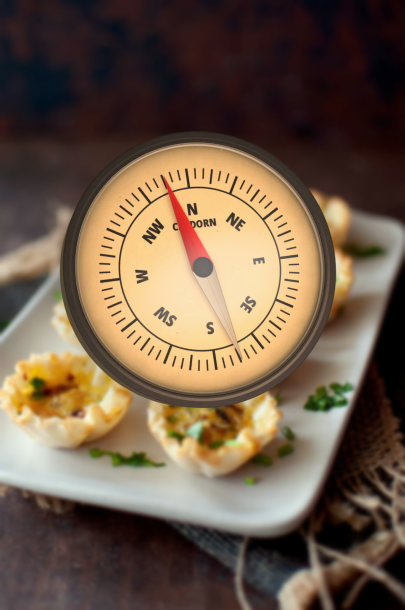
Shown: 345,°
